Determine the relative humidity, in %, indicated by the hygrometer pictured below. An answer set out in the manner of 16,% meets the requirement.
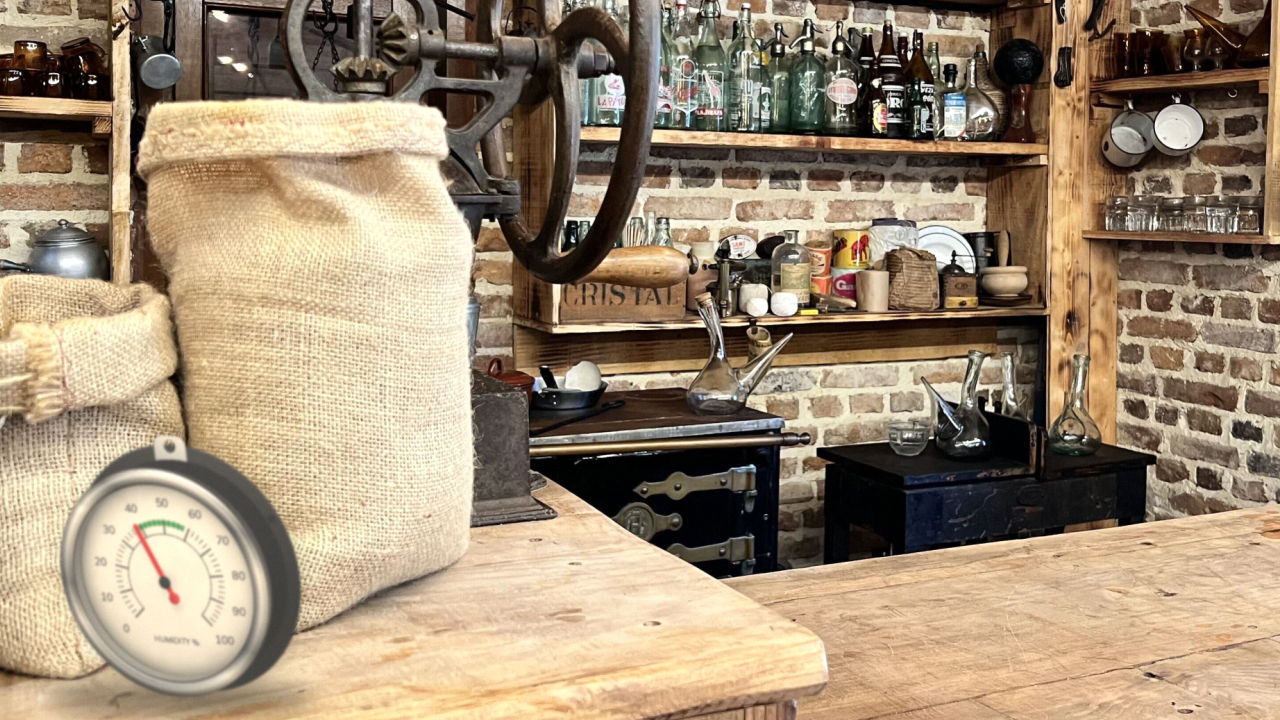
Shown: 40,%
